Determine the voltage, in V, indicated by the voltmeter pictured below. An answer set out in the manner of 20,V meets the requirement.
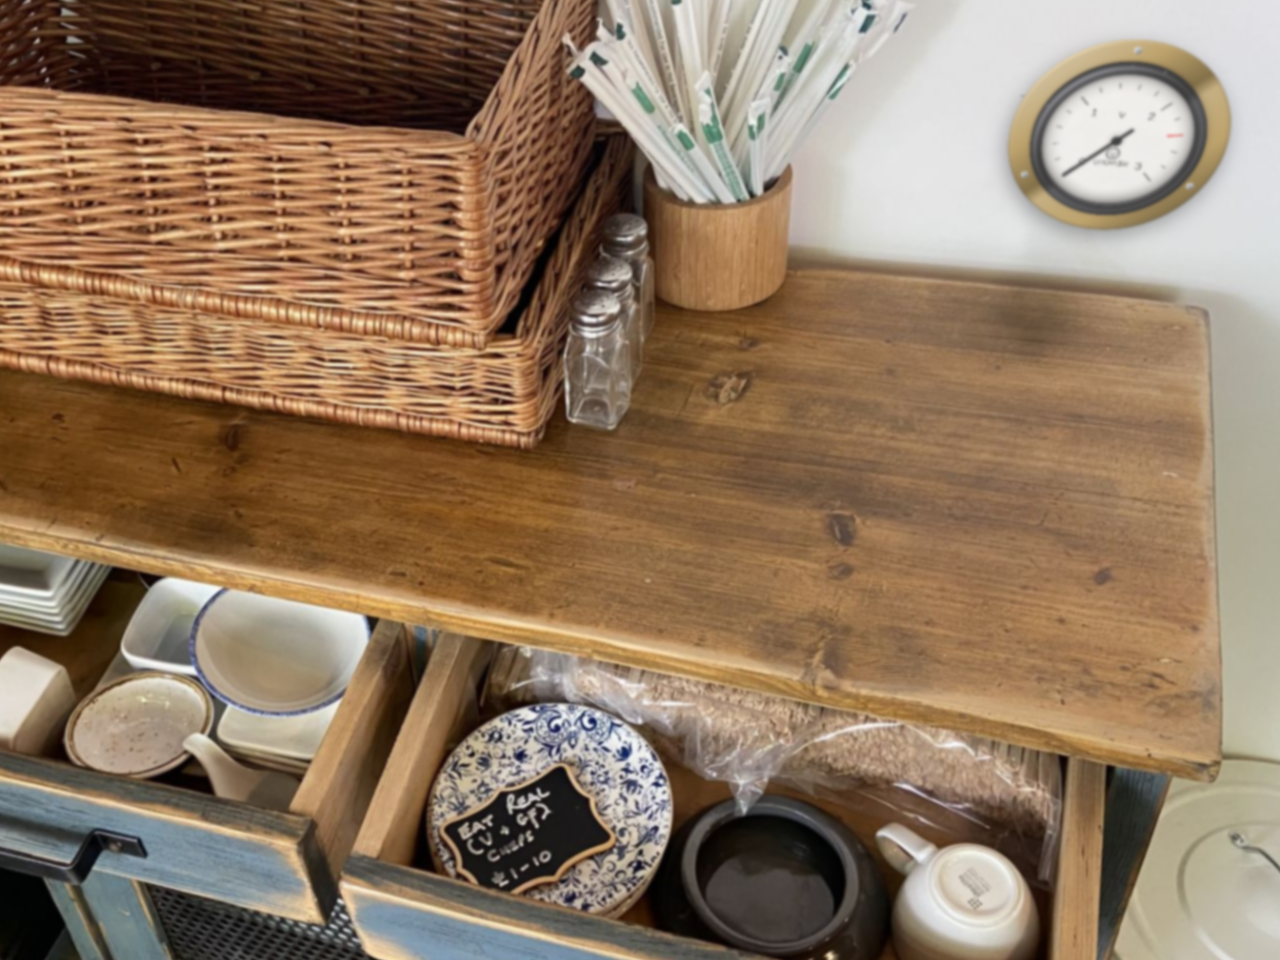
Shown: 0,V
